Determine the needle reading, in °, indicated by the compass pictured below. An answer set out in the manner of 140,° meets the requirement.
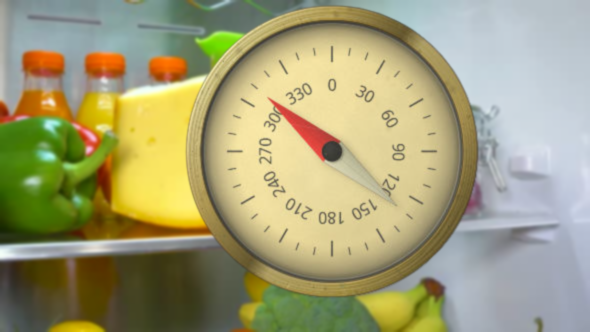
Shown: 310,°
